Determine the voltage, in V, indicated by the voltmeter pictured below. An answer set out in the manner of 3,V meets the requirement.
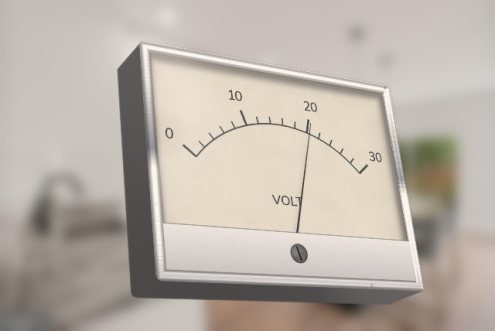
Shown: 20,V
